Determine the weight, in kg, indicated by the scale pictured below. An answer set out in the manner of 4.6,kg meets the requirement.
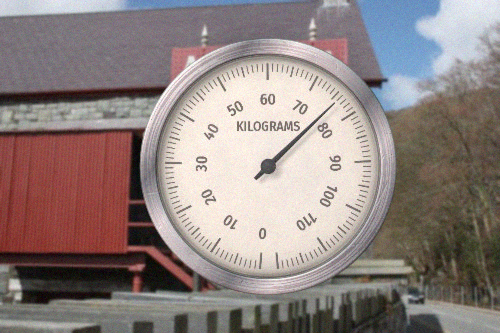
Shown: 76,kg
